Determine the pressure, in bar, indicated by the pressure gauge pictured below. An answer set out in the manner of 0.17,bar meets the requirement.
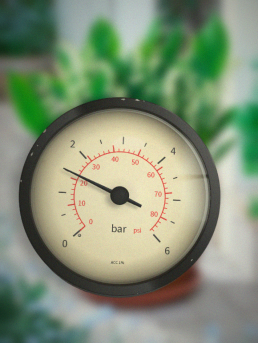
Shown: 1.5,bar
